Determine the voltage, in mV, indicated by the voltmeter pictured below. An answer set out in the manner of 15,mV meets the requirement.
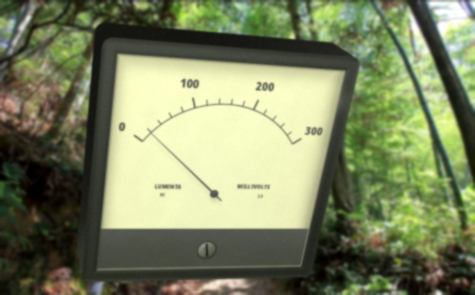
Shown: 20,mV
